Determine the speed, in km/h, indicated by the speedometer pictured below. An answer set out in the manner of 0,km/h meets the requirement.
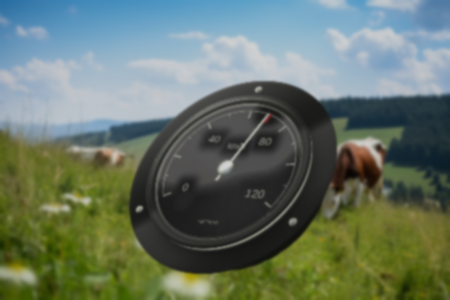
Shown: 70,km/h
